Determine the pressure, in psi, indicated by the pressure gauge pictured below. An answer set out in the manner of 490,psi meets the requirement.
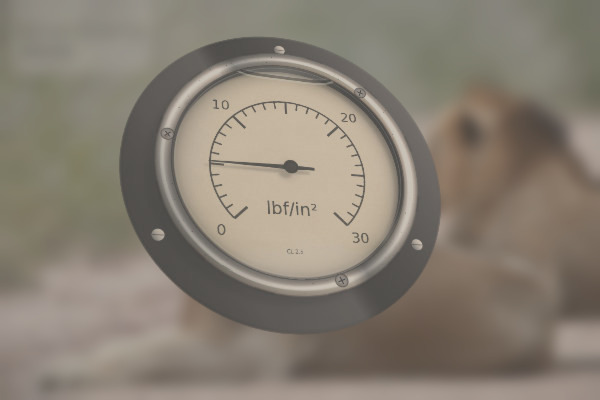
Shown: 5,psi
